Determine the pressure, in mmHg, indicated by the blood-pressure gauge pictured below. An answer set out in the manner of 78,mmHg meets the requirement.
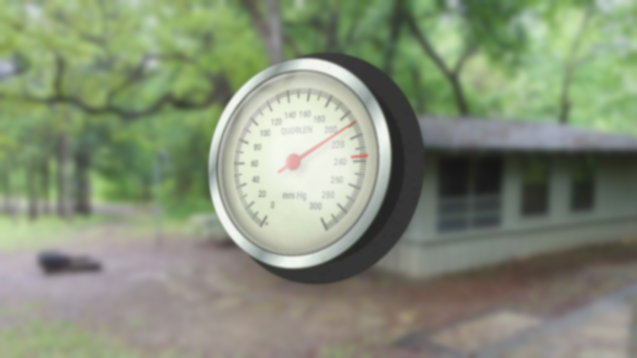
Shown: 210,mmHg
